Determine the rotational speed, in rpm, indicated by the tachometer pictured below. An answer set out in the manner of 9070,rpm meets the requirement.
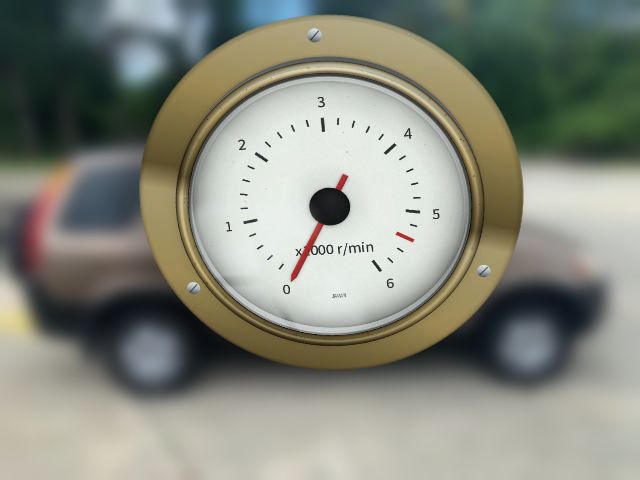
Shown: 0,rpm
